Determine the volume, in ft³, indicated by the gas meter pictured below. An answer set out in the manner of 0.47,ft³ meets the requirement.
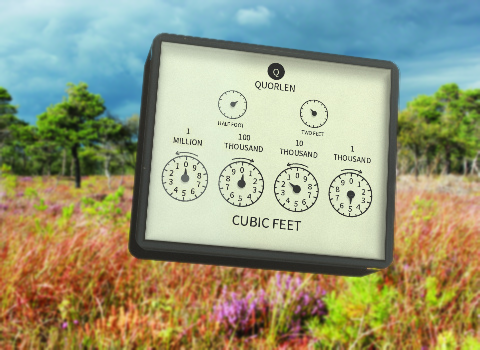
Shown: 1500,ft³
